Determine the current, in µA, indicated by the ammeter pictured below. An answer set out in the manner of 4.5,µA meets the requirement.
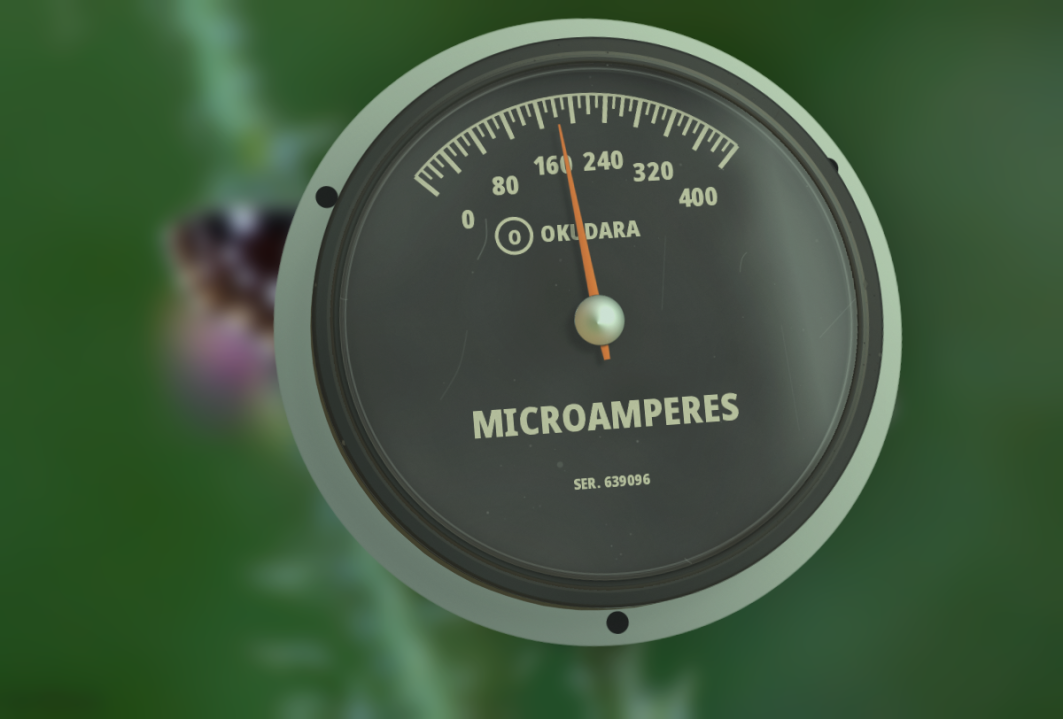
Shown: 180,µA
